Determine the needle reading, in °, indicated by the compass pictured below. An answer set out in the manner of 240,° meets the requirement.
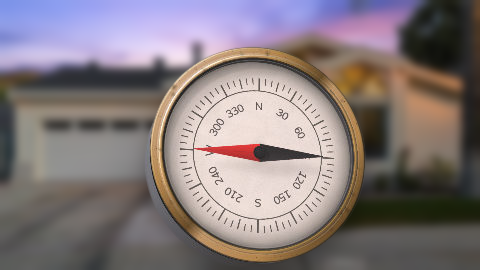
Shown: 270,°
